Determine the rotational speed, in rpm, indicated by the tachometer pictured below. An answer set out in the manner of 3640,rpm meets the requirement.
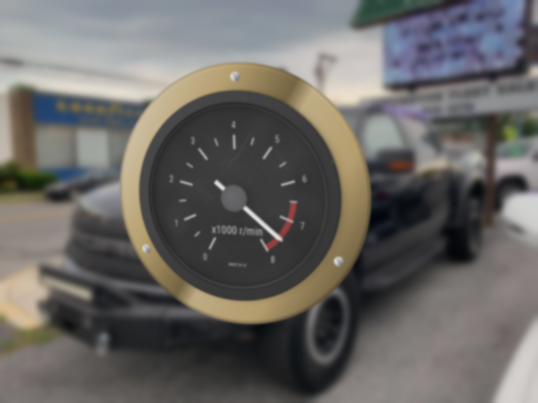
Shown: 7500,rpm
